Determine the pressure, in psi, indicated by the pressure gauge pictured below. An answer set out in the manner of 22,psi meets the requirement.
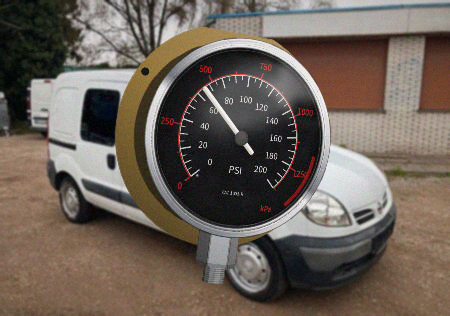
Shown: 65,psi
